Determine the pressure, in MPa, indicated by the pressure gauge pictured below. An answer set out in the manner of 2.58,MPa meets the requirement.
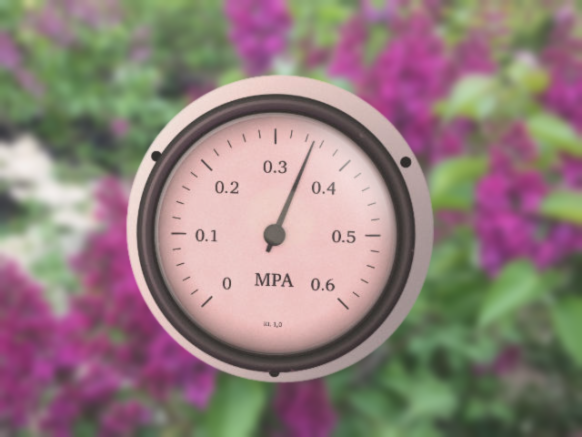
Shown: 0.35,MPa
